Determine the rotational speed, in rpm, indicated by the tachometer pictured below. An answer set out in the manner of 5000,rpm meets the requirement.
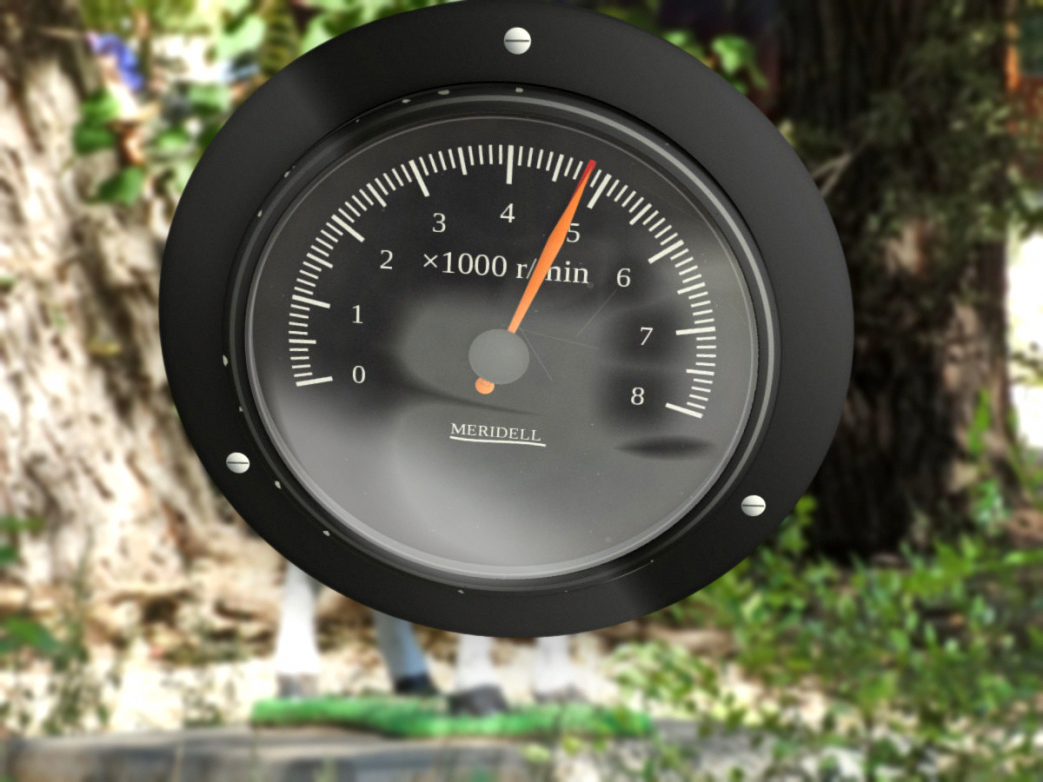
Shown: 4800,rpm
